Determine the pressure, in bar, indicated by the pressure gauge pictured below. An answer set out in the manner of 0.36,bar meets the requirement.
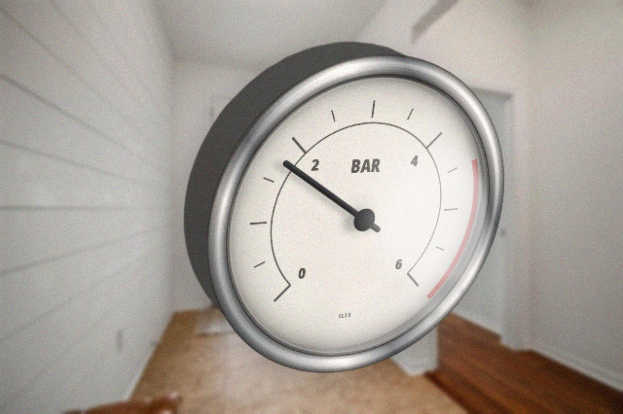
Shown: 1.75,bar
